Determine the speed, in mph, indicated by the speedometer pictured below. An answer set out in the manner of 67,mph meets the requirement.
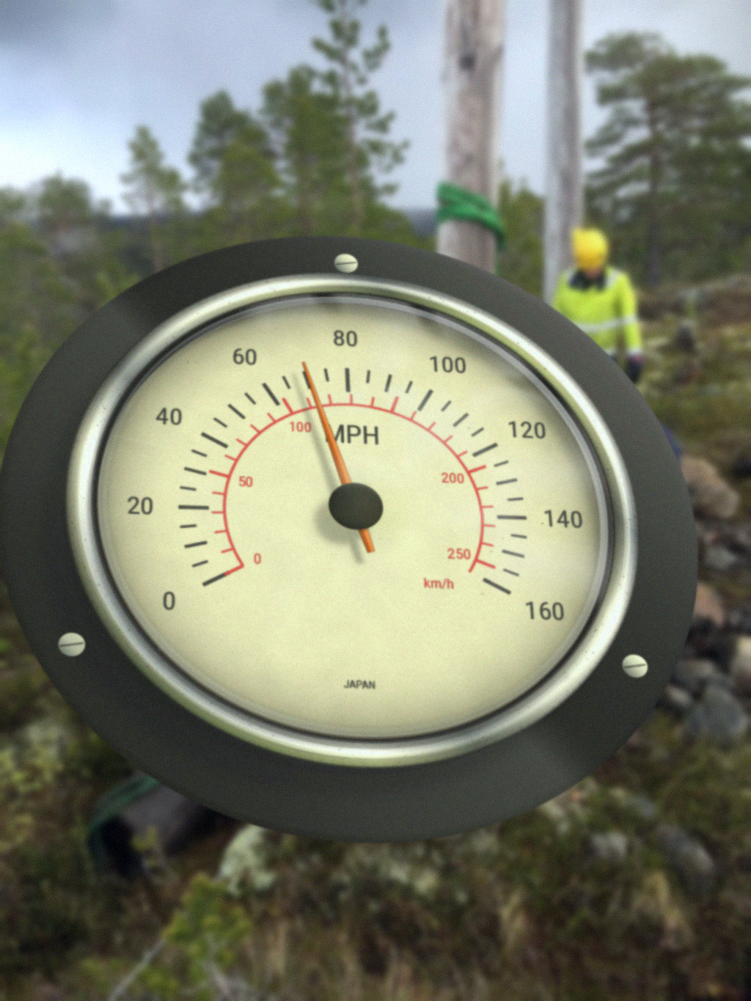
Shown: 70,mph
